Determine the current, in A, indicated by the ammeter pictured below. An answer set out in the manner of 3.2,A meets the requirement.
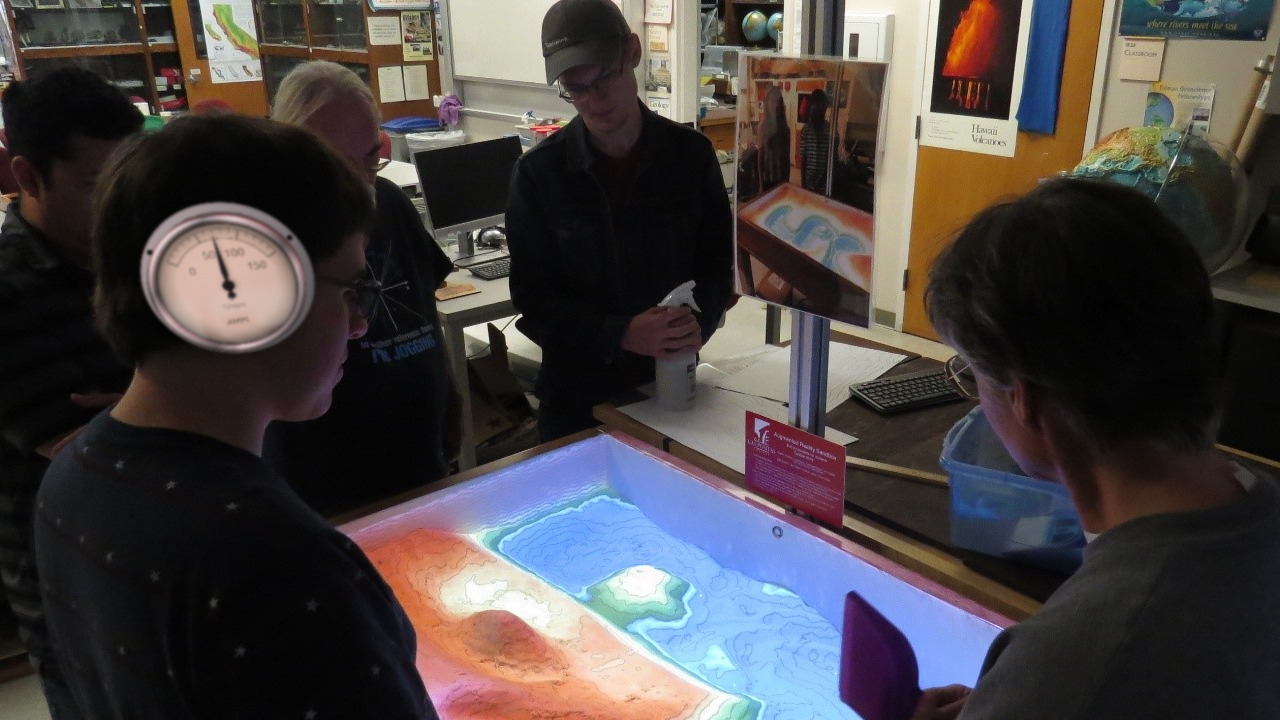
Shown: 70,A
